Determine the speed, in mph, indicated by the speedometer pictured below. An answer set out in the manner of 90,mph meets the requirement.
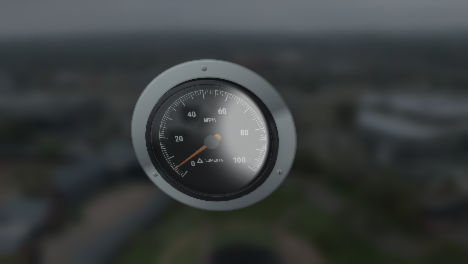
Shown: 5,mph
